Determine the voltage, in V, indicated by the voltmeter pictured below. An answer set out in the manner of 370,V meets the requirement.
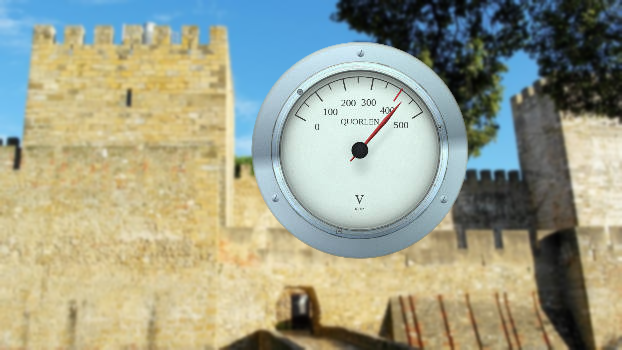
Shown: 425,V
